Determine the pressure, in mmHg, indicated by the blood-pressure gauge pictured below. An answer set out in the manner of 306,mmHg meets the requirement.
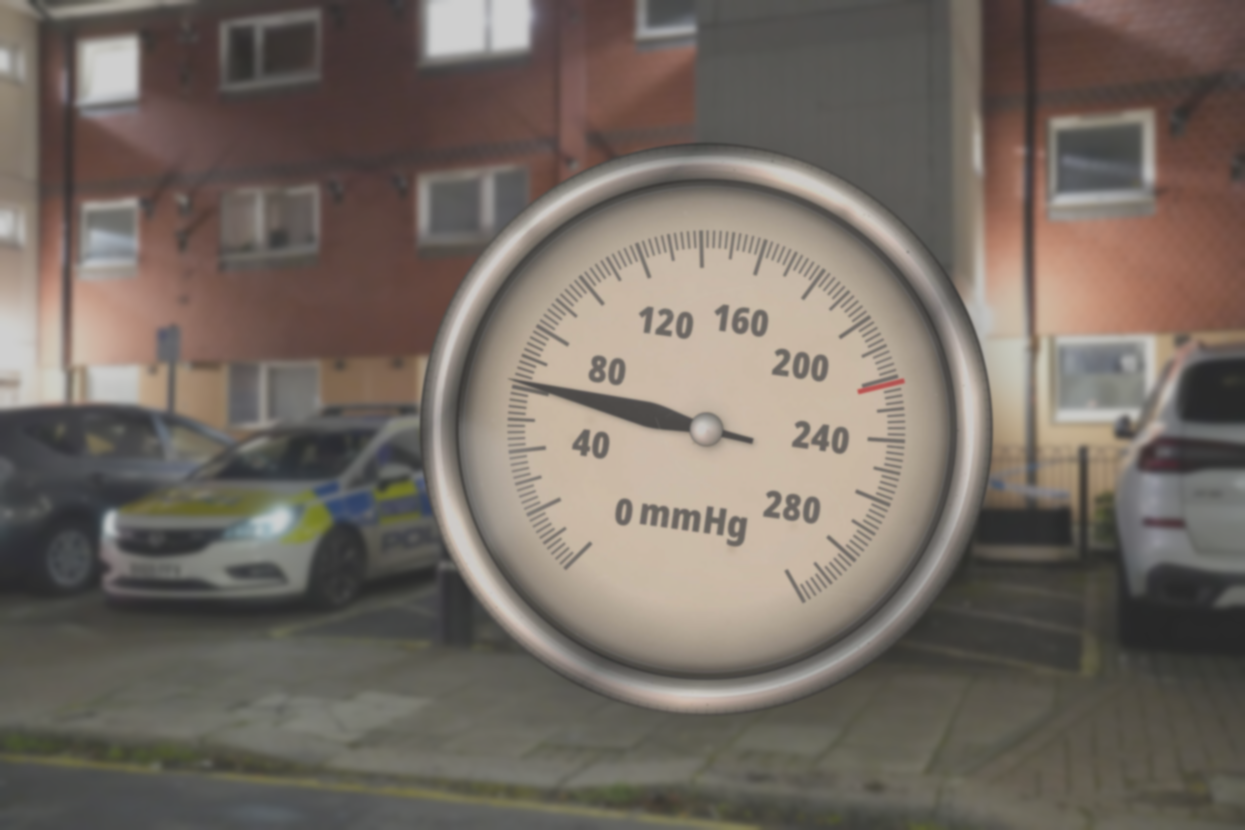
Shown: 62,mmHg
